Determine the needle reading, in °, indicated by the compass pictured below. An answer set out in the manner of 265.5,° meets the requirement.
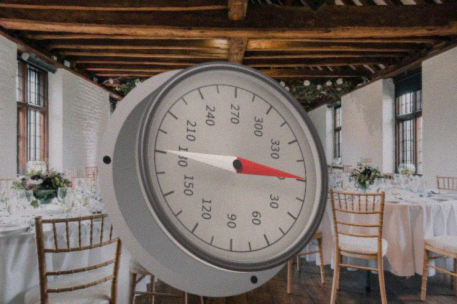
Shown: 0,°
